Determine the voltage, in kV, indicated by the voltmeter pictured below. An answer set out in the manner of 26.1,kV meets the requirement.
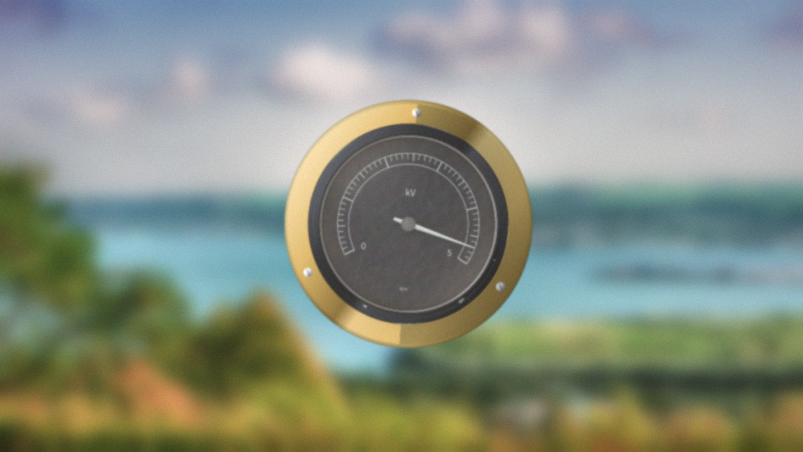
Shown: 4.7,kV
